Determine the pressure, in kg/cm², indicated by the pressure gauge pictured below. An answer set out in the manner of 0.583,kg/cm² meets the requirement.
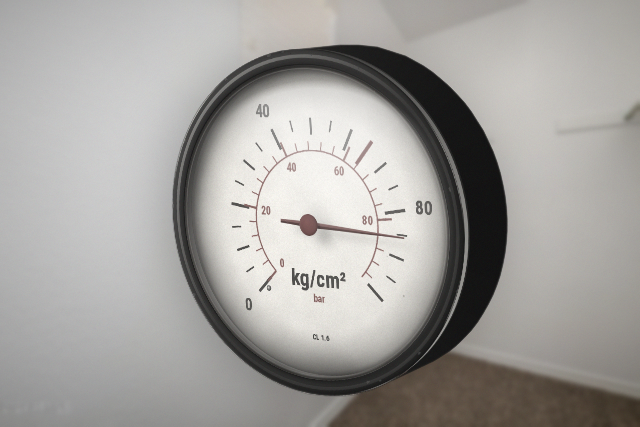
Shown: 85,kg/cm²
